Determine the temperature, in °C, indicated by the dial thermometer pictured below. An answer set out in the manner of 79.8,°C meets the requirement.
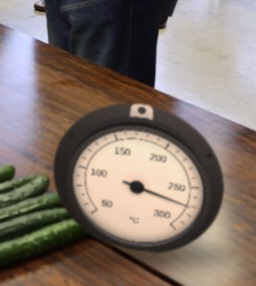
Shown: 270,°C
